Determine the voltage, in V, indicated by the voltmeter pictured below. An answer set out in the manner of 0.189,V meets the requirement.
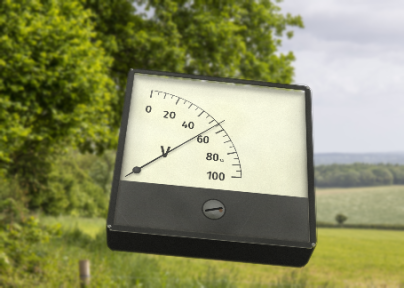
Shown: 55,V
